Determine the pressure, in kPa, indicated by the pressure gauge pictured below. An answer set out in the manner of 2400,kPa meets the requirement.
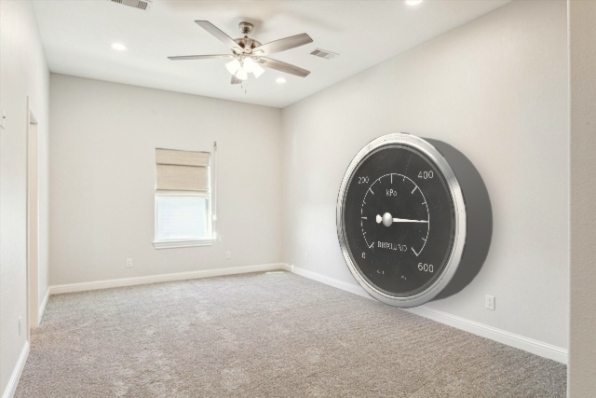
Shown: 500,kPa
